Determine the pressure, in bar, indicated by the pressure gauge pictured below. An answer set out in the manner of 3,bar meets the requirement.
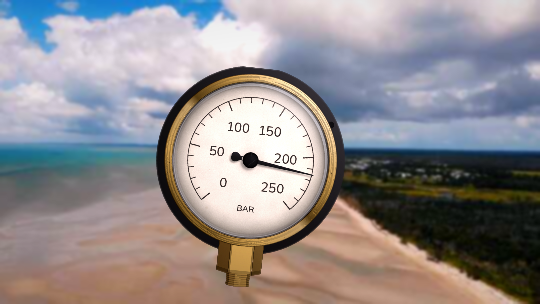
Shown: 215,bar
